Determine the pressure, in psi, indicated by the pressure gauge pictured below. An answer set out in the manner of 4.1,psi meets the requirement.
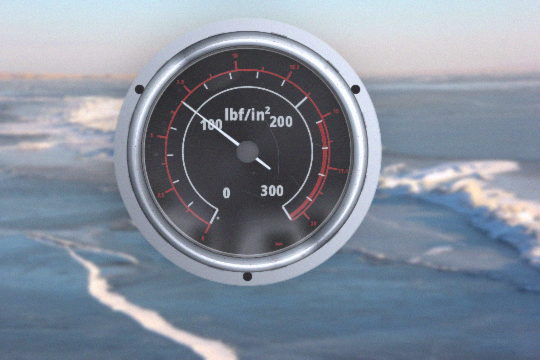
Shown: 100,psi
